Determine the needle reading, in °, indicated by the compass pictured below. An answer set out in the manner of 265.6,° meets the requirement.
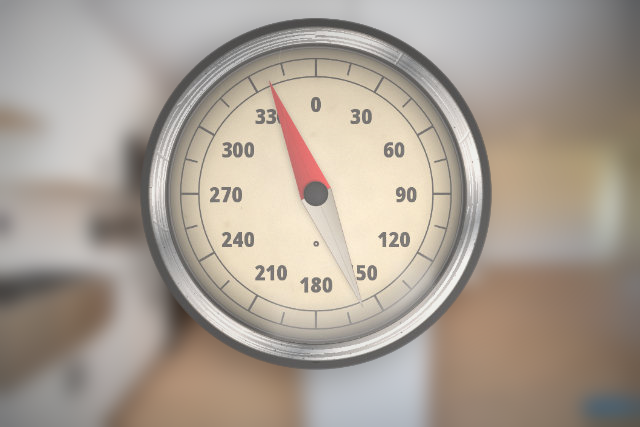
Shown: 337.5,°
